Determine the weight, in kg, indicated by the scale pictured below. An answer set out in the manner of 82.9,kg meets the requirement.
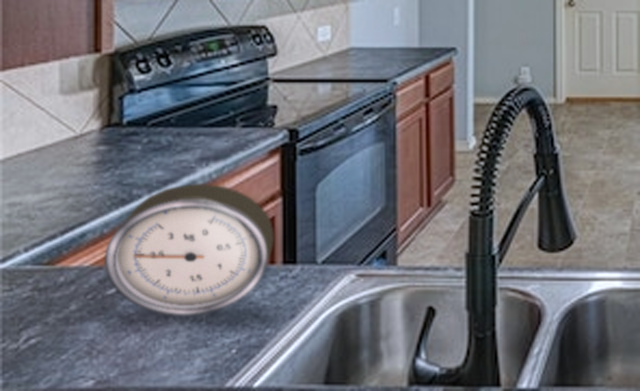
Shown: 2.5,kg
